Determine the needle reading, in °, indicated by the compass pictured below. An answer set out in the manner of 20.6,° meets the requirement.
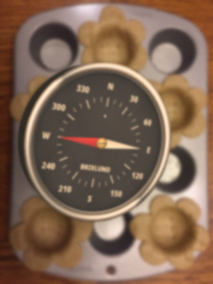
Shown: 270,°
